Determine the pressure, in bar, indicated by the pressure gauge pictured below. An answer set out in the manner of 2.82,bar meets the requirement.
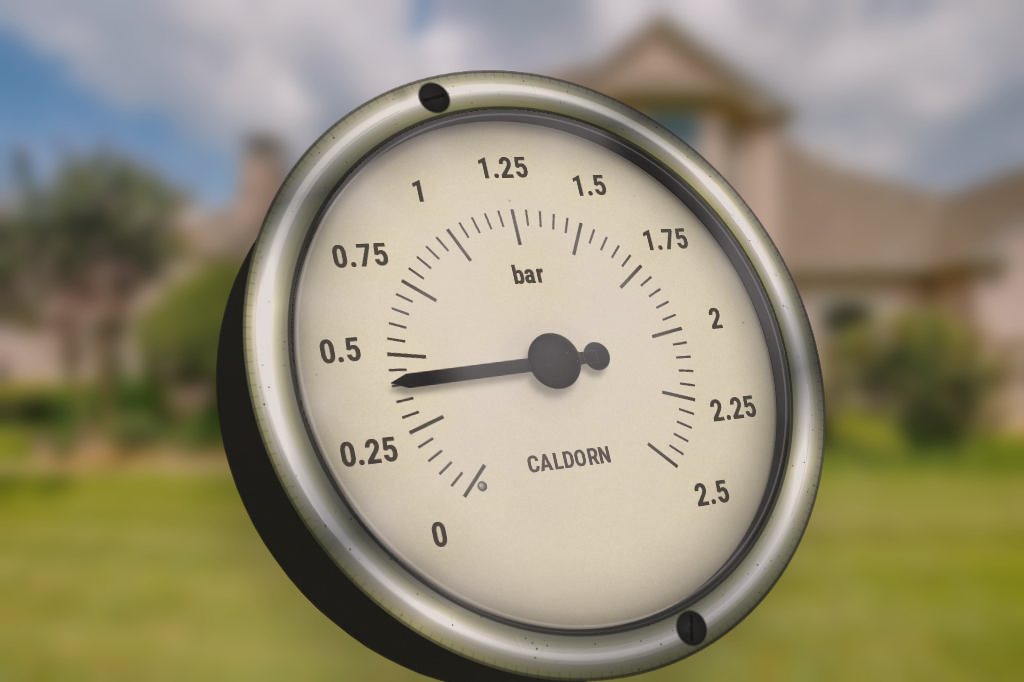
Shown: 0.4,bar
